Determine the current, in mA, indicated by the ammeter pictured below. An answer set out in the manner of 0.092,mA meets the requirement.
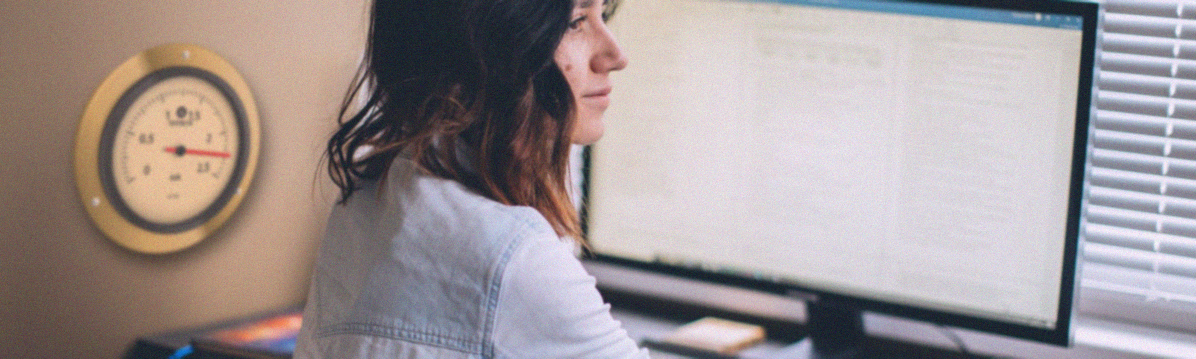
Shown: 2.25,mA
